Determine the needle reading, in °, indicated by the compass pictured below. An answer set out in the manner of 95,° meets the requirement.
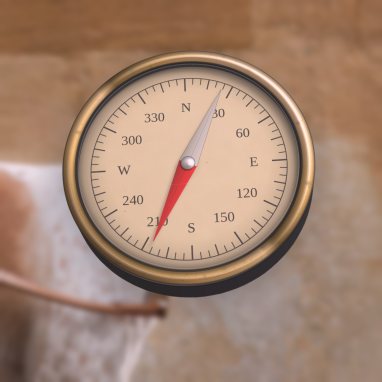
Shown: 205,°
